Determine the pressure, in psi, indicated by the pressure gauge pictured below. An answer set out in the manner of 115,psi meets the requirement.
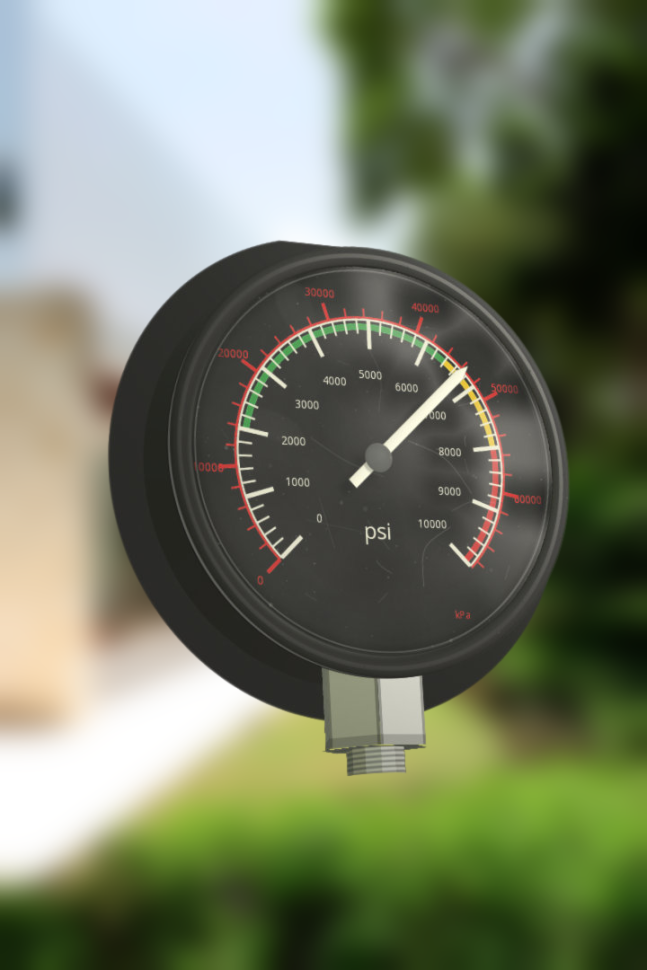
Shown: 6700,psi
